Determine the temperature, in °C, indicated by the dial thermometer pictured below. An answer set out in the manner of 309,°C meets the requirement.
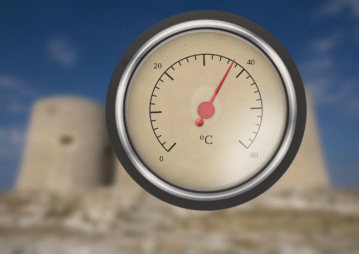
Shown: 37,°C
